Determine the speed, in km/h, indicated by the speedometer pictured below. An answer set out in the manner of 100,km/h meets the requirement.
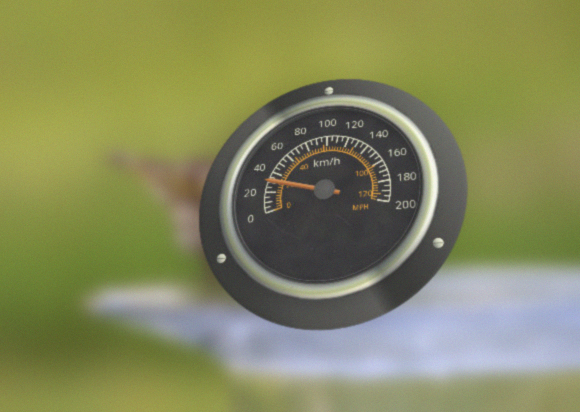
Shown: 30,km/h
